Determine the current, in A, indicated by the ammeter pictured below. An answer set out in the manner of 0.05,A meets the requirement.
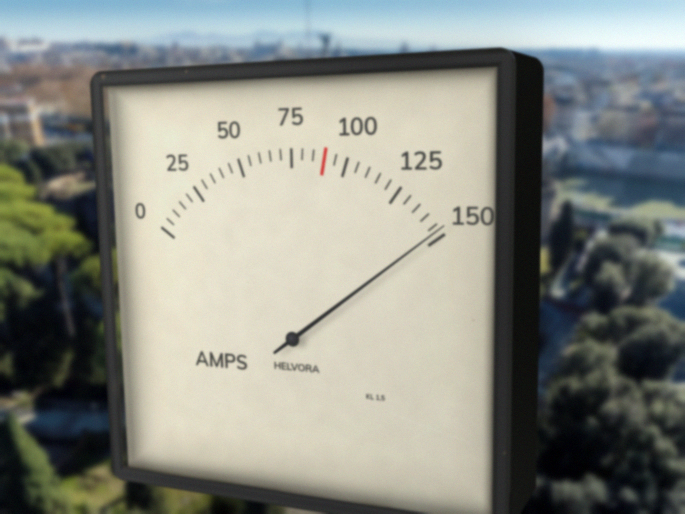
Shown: 147.5,A
